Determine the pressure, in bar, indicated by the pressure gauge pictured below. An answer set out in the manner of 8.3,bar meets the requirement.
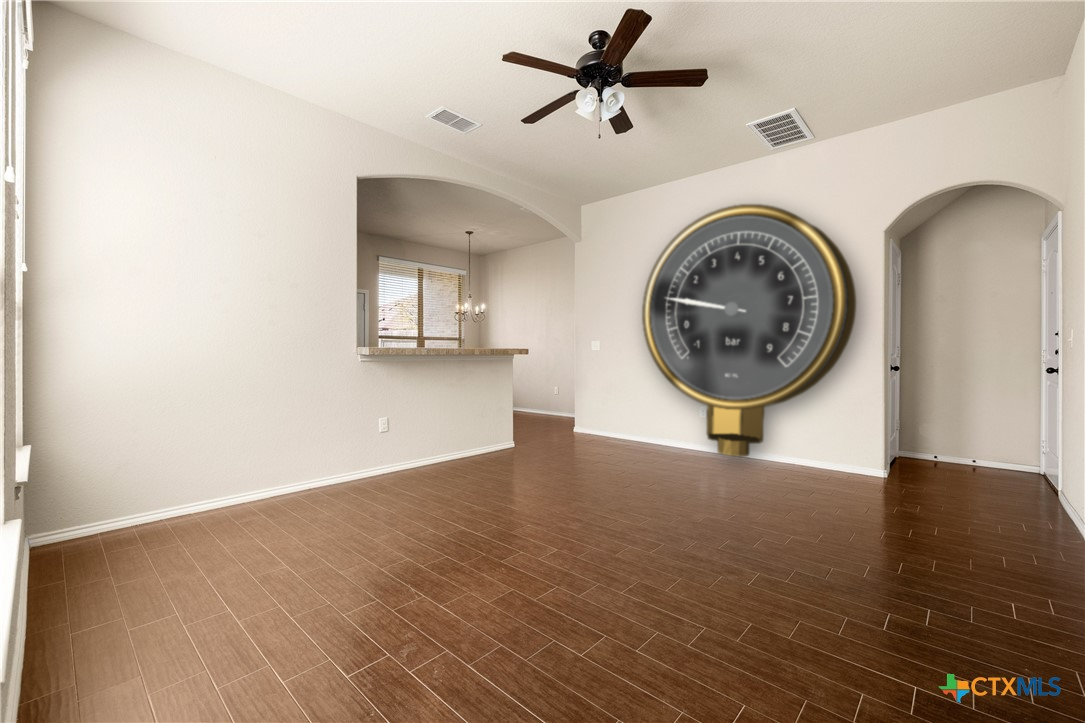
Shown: 1,bar
